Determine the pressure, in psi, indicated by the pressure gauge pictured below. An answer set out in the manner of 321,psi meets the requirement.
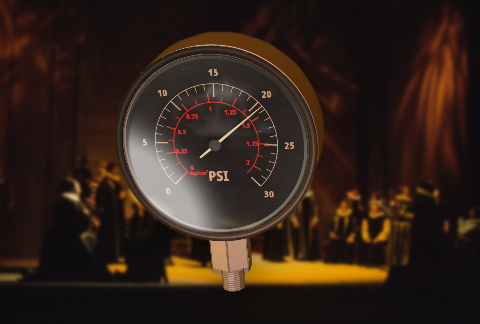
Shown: 20.5,psi
